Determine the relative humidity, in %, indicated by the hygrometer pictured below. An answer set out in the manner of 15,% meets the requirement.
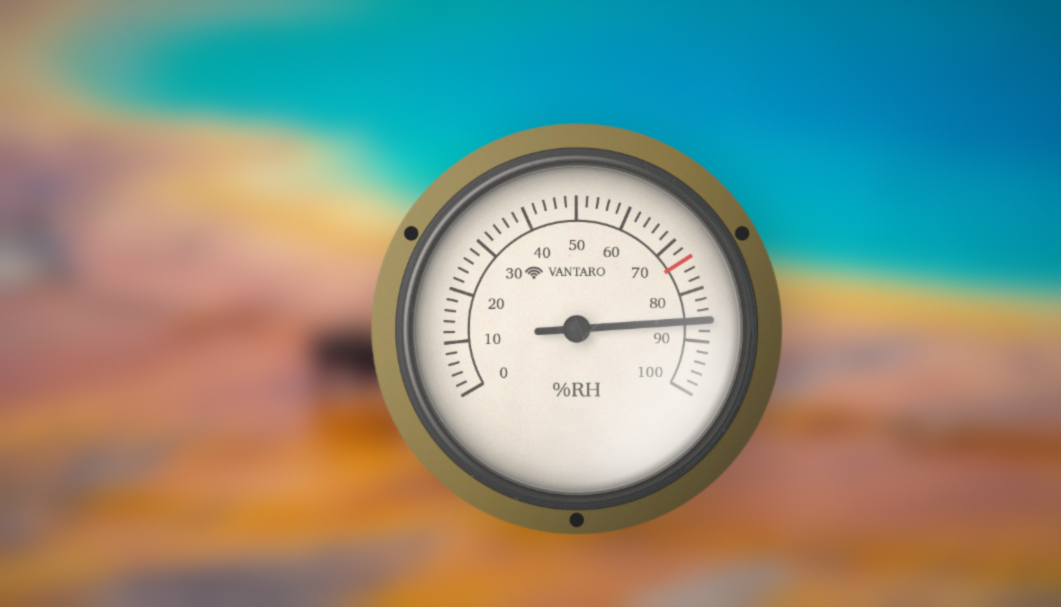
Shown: 86,%
